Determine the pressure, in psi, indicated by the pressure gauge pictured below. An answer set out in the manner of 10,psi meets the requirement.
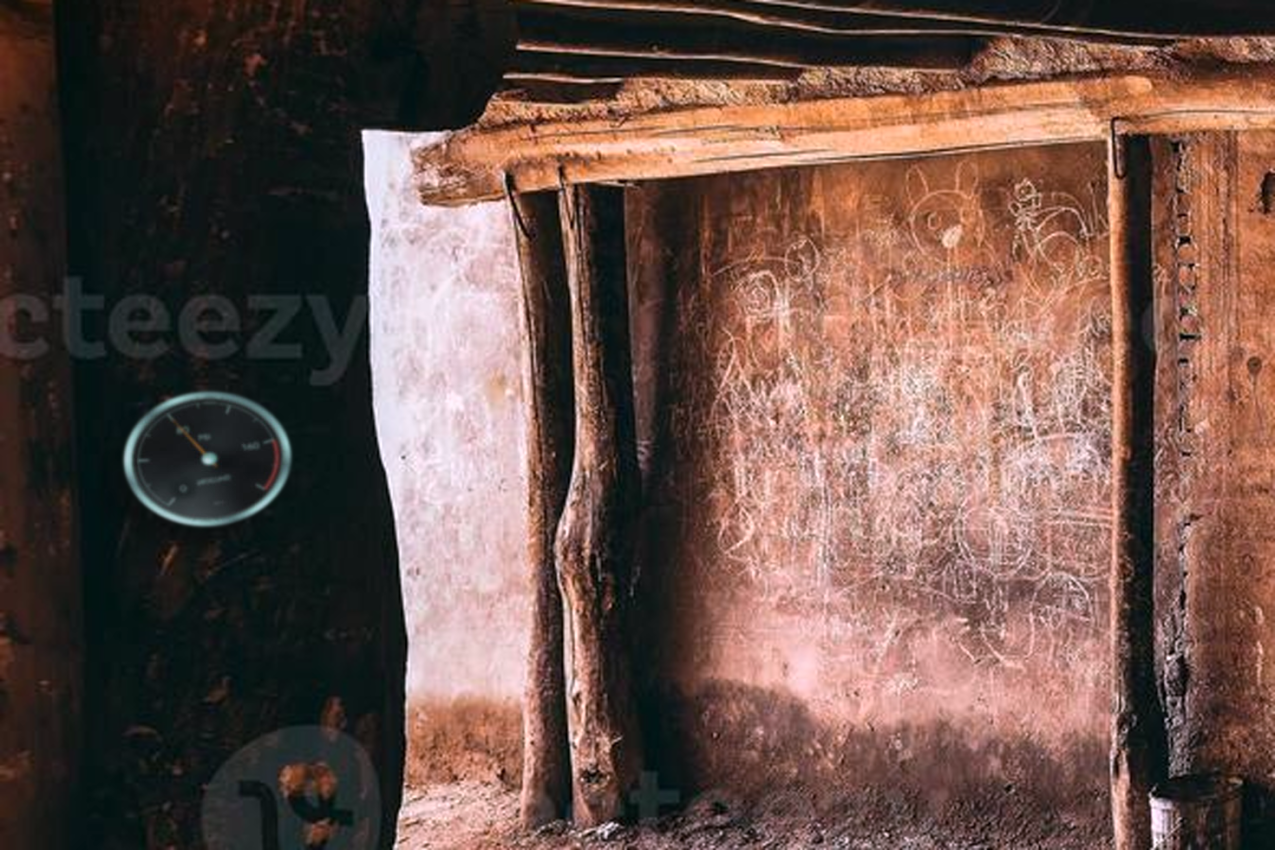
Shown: 80,psi
